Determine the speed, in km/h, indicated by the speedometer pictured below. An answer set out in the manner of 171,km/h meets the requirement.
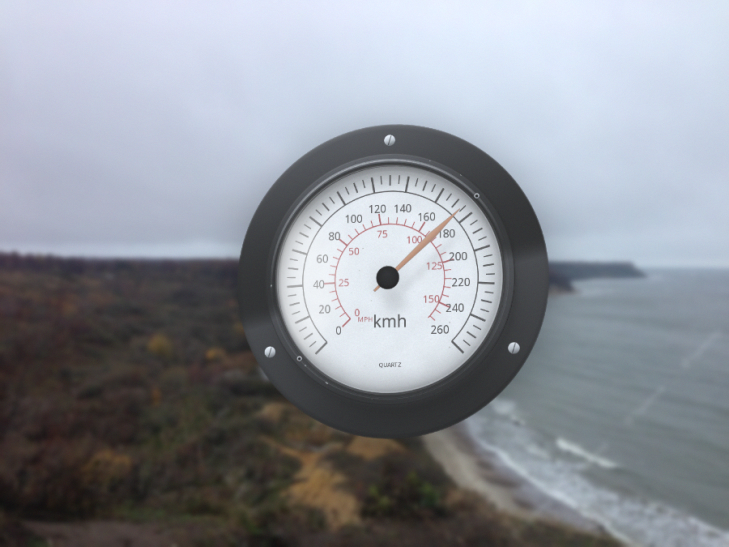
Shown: 175,km/h
